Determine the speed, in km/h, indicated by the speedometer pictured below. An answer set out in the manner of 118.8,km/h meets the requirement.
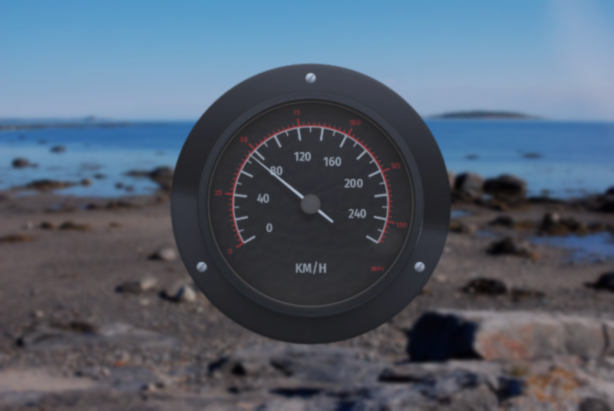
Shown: 75,km/h
